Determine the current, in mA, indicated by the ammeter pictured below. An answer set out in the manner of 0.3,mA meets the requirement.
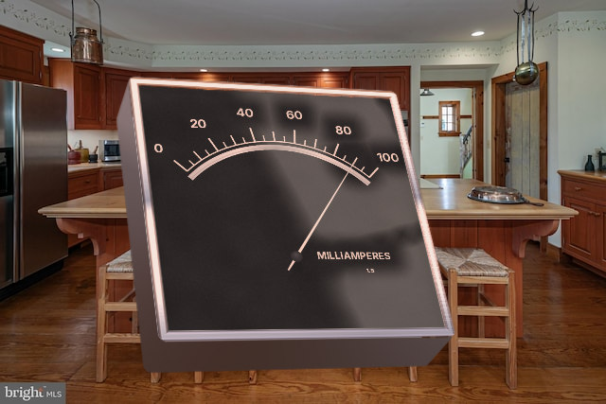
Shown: 90,mA
